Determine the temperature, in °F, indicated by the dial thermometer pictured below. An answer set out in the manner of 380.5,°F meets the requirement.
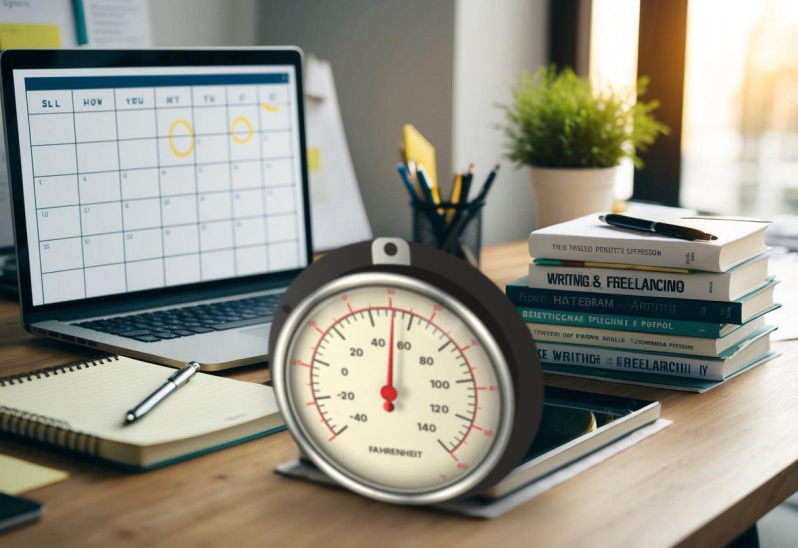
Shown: 52,°F
